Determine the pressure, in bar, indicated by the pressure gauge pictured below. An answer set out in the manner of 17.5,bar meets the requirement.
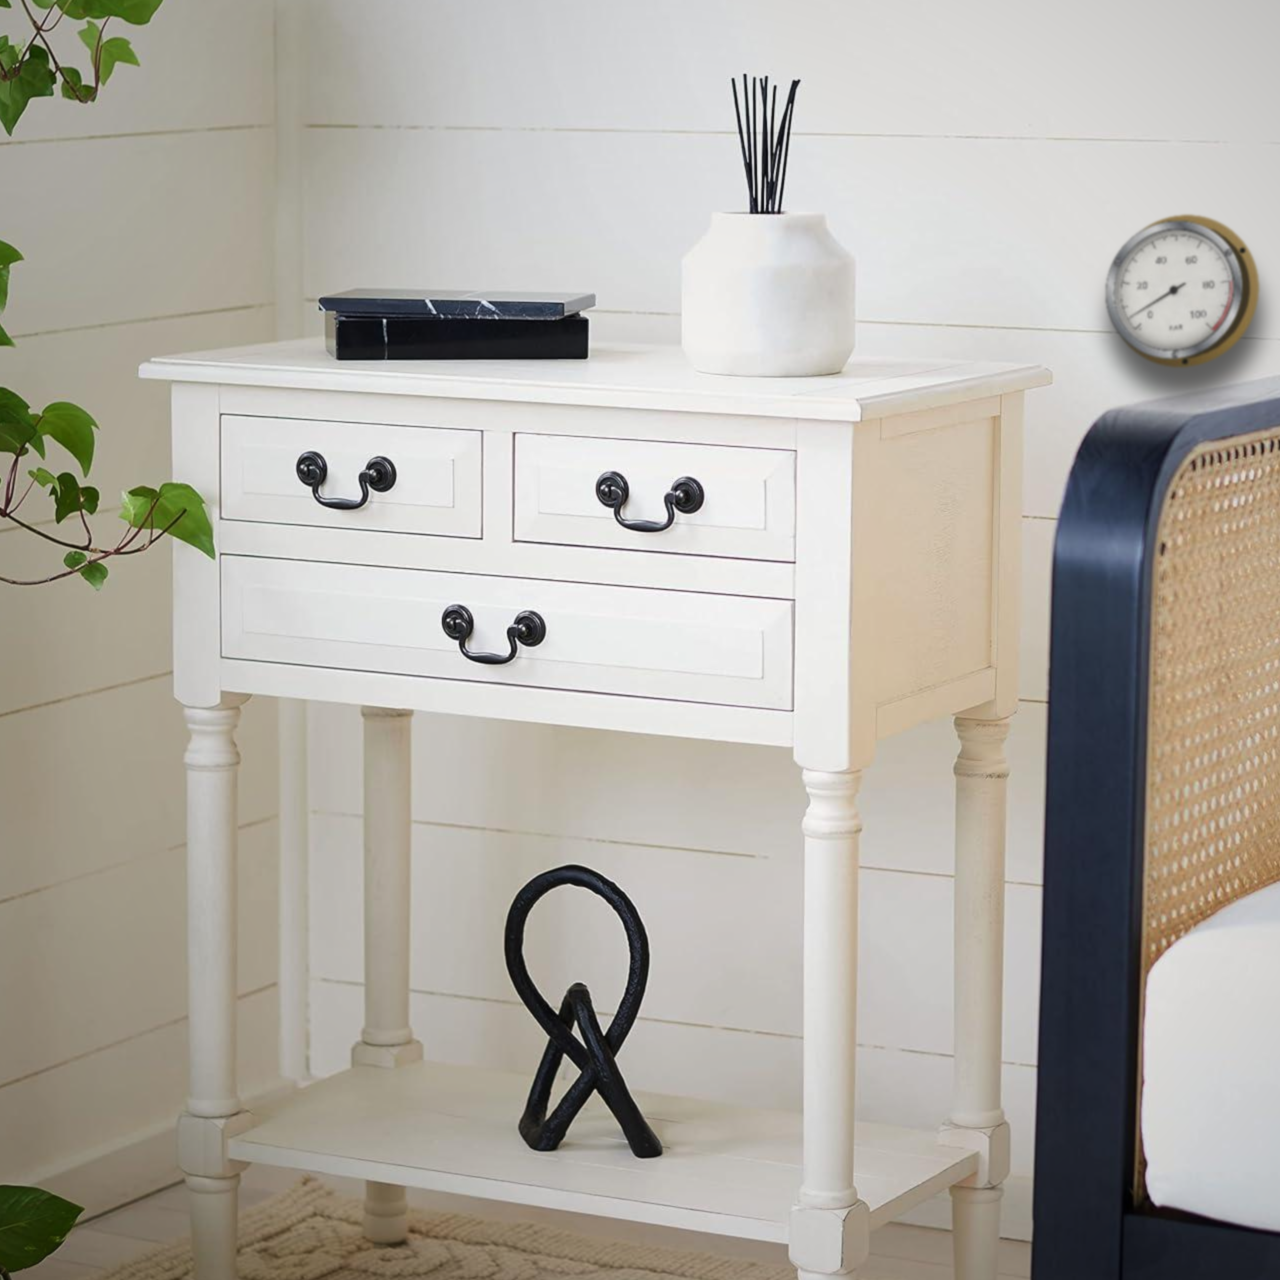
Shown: 5,bar
